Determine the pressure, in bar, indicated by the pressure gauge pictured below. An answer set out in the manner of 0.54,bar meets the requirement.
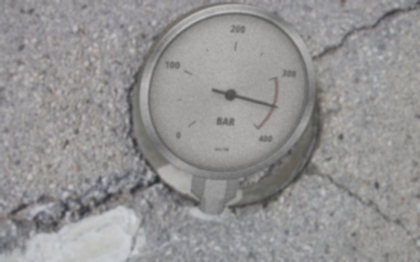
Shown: 350,bar
